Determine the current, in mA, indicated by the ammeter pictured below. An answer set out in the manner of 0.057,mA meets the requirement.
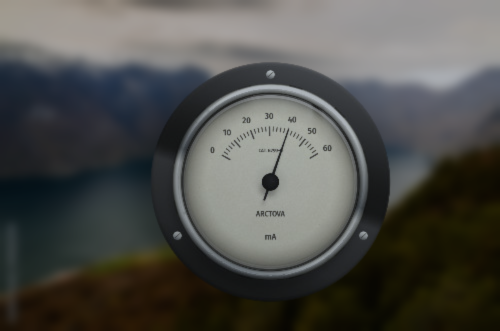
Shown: 40,mA
